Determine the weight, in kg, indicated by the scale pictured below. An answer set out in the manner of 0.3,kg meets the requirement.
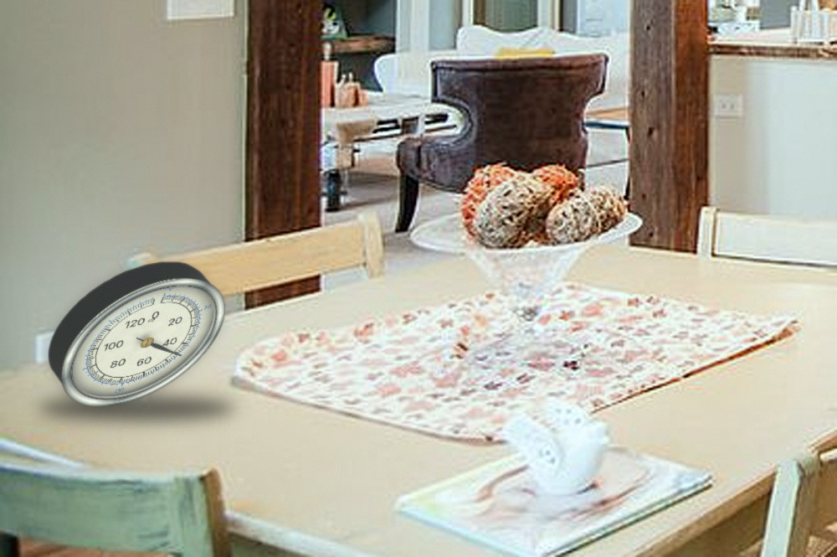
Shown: 45,kg
